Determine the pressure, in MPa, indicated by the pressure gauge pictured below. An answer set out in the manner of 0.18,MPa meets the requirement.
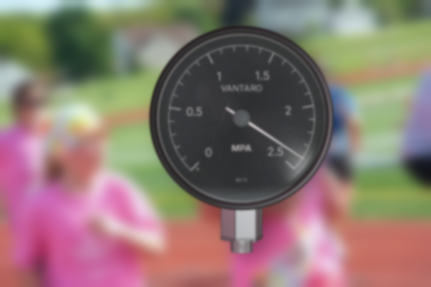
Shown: 2.4,MPa
